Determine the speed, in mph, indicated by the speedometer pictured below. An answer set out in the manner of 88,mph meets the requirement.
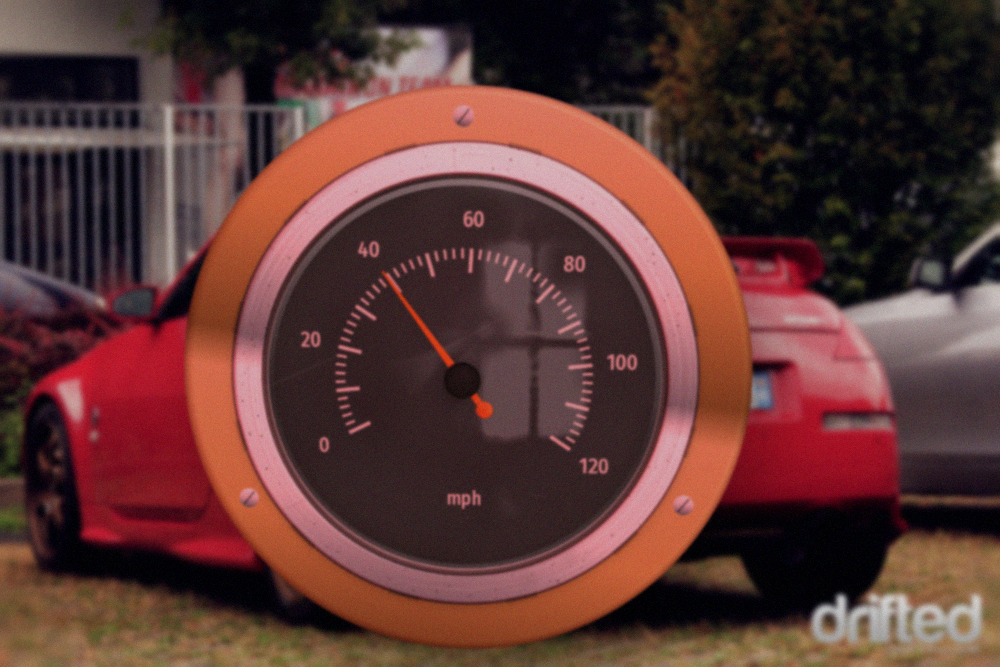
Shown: 40,mph
